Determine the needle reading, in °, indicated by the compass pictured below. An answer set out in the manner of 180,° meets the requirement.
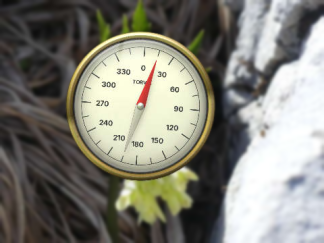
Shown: 15,°
